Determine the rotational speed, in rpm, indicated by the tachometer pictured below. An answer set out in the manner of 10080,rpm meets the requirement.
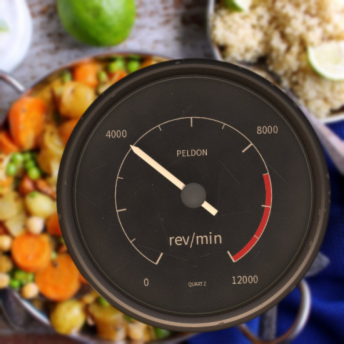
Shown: 4000,rpm
